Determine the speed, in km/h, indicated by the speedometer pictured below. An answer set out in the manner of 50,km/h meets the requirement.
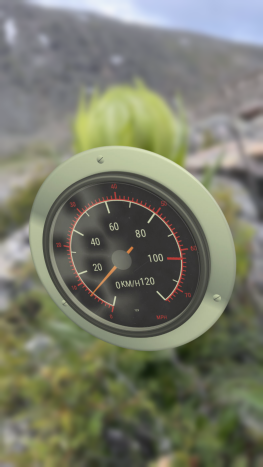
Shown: 10,km/h
